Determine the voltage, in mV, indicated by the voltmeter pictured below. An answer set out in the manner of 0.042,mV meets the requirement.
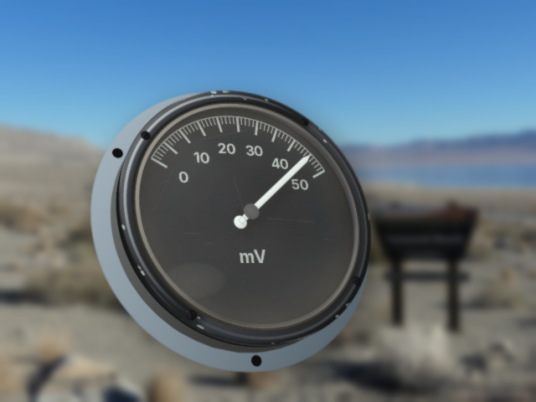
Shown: 45,mV
